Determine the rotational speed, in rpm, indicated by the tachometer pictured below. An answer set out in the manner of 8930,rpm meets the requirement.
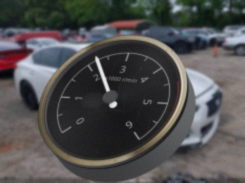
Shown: 2250,rpm
